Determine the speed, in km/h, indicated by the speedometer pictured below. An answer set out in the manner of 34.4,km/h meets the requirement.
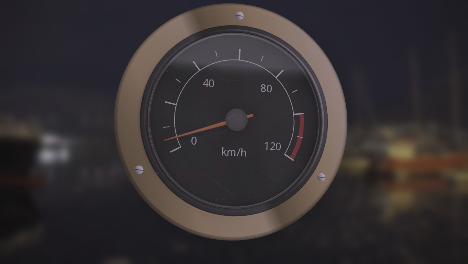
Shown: 5,km/h
